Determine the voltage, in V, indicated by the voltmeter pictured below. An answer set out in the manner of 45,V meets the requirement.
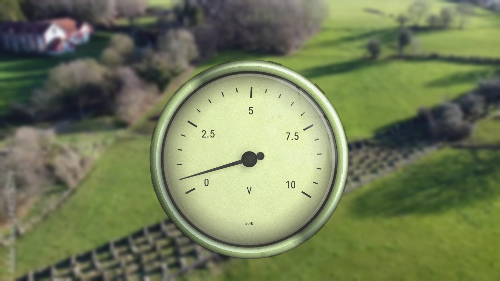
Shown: 0.5,V
